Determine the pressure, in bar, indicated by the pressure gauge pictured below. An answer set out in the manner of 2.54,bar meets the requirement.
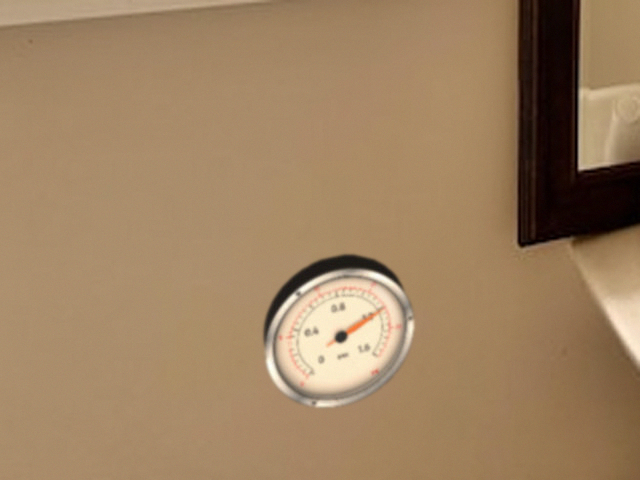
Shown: 1.2,bar
